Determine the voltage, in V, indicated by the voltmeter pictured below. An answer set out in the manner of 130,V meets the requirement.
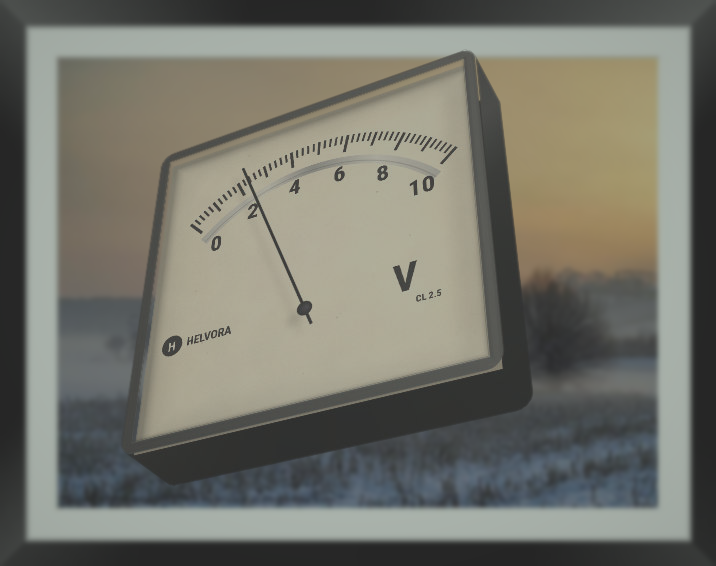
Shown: 2.4,V
